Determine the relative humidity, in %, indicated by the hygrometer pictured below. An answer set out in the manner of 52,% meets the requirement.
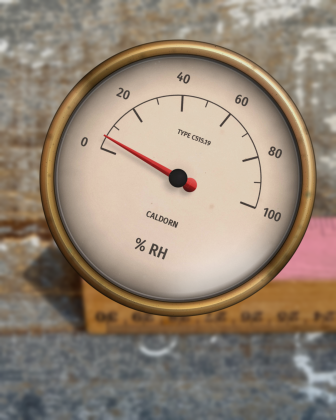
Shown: 5,%
